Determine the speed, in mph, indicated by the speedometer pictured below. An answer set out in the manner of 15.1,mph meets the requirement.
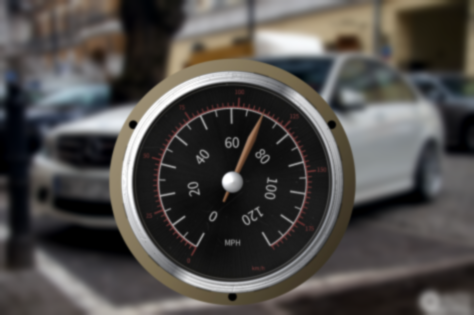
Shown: 70,mph
